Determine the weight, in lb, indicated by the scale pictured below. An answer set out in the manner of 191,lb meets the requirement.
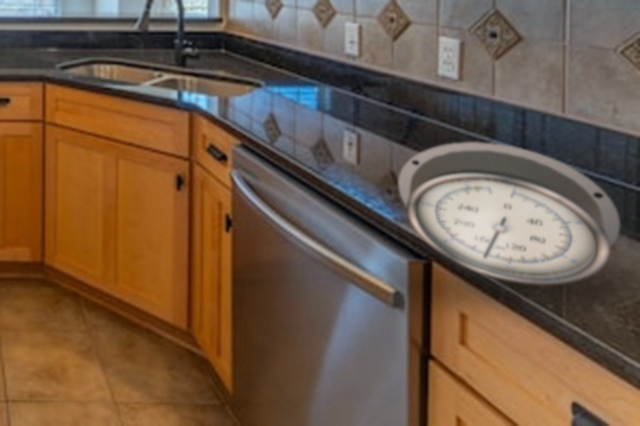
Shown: 150,lb
